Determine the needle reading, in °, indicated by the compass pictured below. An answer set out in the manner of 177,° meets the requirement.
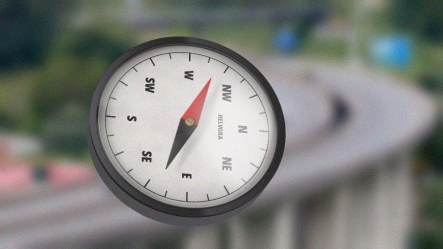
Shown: 292.5,°
